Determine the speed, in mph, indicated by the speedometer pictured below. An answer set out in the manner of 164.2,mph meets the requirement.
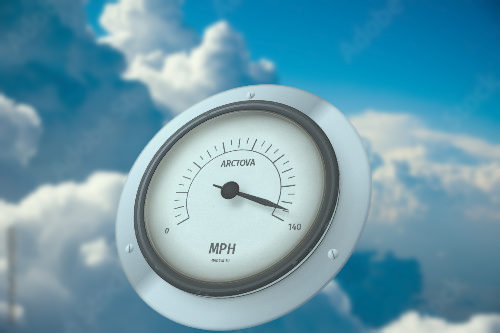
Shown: 135,mph
